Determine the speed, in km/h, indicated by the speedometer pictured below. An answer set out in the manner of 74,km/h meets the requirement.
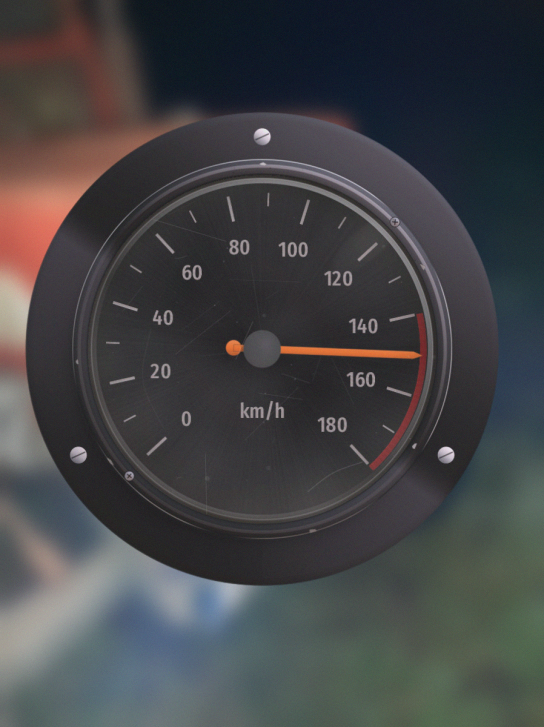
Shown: 150,km/h
